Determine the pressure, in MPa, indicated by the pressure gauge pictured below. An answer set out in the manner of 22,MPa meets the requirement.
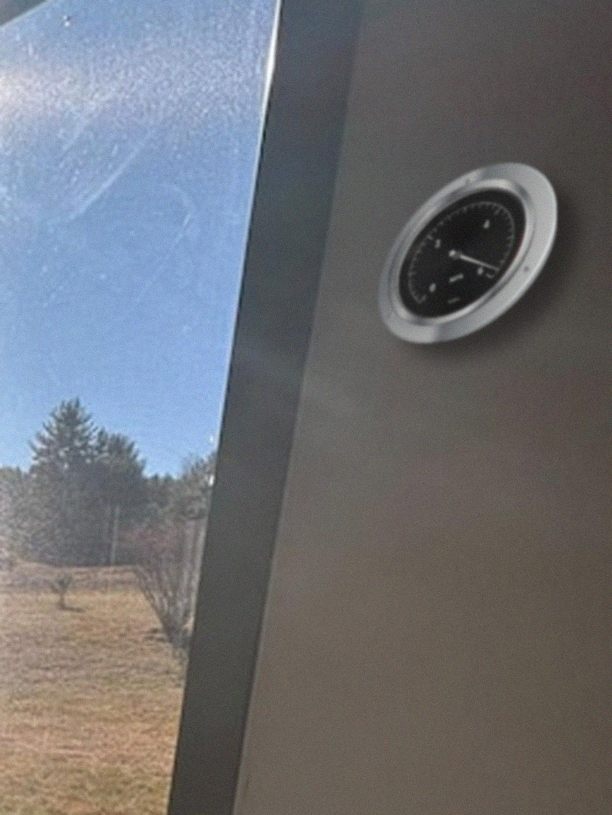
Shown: 5.8,MPa
